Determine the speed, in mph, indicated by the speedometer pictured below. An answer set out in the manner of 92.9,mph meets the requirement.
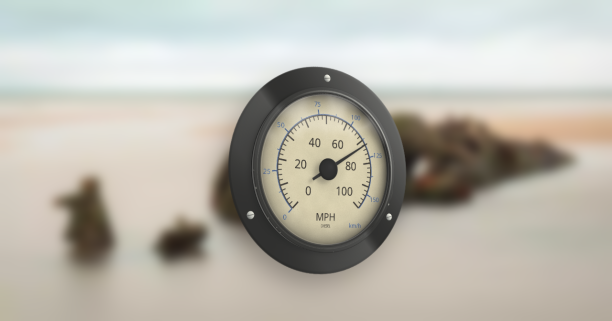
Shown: 72,mph
